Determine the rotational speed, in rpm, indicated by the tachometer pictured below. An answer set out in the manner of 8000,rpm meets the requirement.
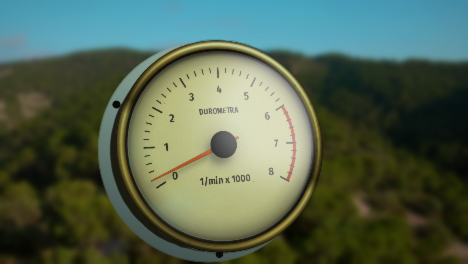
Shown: 200,rpm
